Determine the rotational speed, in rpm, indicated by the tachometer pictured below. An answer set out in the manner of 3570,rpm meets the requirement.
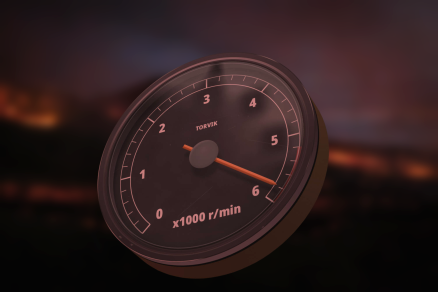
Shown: 5800,rpm
